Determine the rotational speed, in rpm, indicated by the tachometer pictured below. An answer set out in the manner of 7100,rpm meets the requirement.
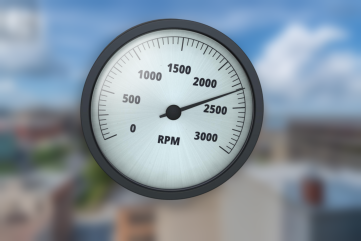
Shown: 2300,rpm
